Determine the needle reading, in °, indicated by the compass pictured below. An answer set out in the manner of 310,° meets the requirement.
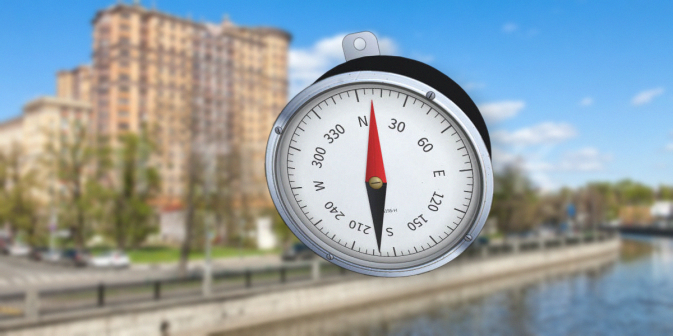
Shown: 10,°
